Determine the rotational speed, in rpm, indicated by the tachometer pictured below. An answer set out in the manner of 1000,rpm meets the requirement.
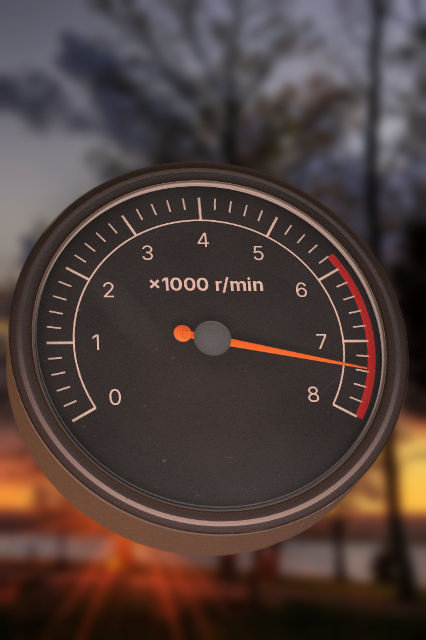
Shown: 7400,rpm
